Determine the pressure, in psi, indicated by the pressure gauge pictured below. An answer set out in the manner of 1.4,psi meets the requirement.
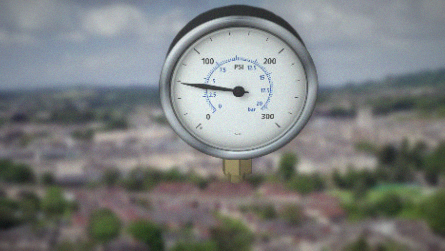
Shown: 60,psi
